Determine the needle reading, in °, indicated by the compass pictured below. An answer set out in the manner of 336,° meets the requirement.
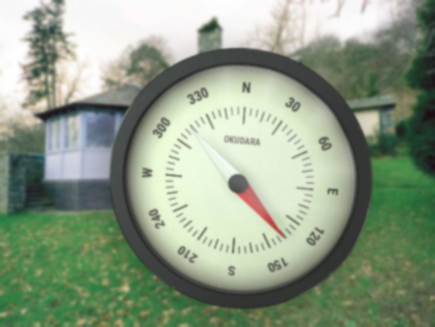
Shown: 135,°
